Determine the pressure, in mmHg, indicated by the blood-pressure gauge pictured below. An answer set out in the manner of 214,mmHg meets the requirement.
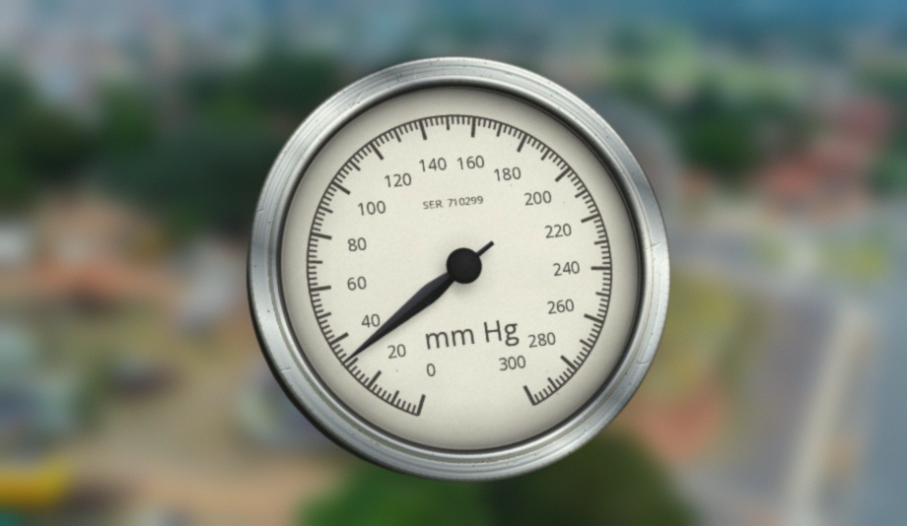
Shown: 32,mmHg
